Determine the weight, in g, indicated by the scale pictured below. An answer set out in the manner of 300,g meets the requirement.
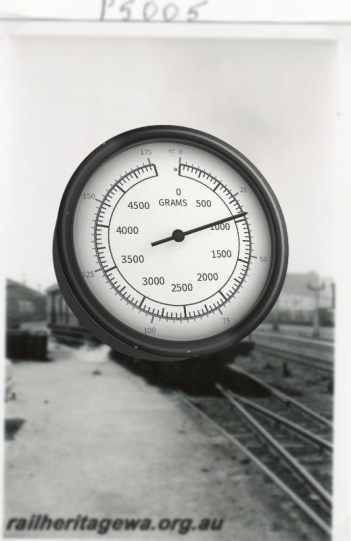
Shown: 950,g
